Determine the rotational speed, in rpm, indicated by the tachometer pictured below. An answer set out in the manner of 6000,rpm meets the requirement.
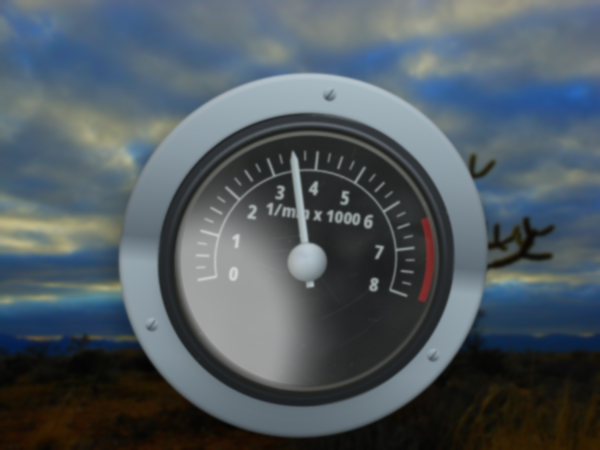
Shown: 3500,rpm
